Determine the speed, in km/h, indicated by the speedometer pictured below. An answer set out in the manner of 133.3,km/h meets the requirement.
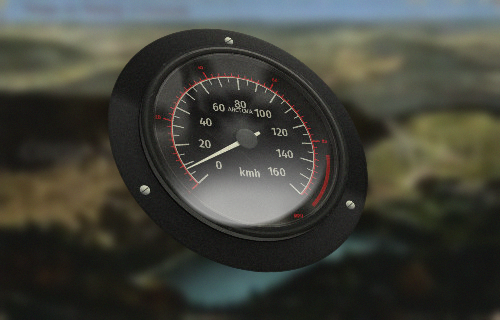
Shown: 7.5,km/h
